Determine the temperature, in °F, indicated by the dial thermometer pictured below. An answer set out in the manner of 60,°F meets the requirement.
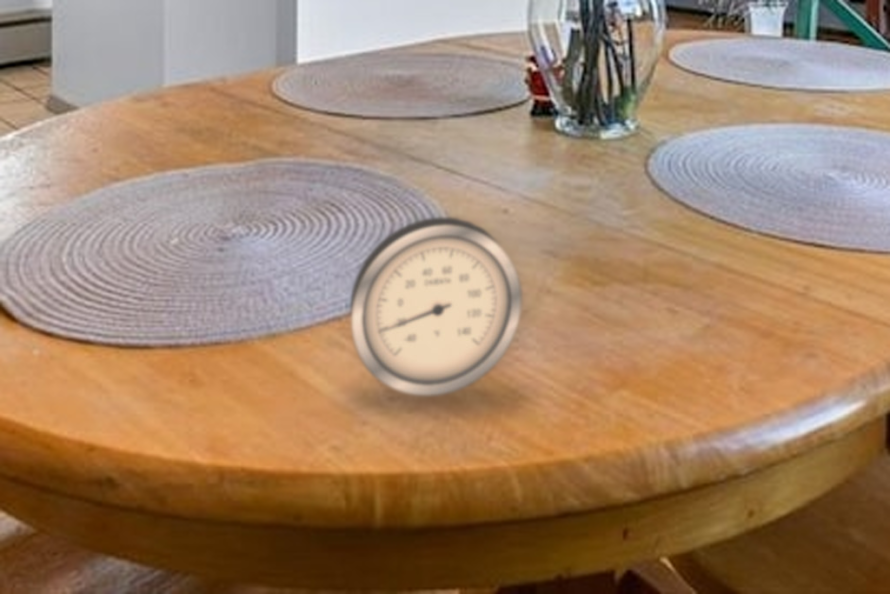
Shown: -20,°F
